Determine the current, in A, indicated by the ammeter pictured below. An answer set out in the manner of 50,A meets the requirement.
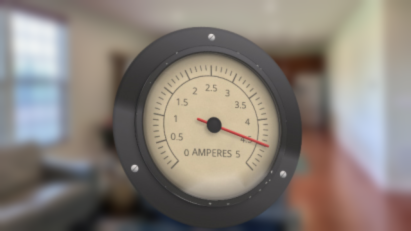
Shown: 4.5,A
